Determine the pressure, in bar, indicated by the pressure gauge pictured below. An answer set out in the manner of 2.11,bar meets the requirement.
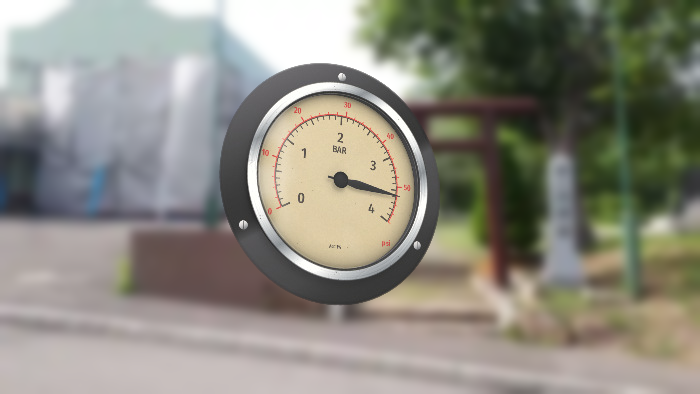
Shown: 3.6,bar
